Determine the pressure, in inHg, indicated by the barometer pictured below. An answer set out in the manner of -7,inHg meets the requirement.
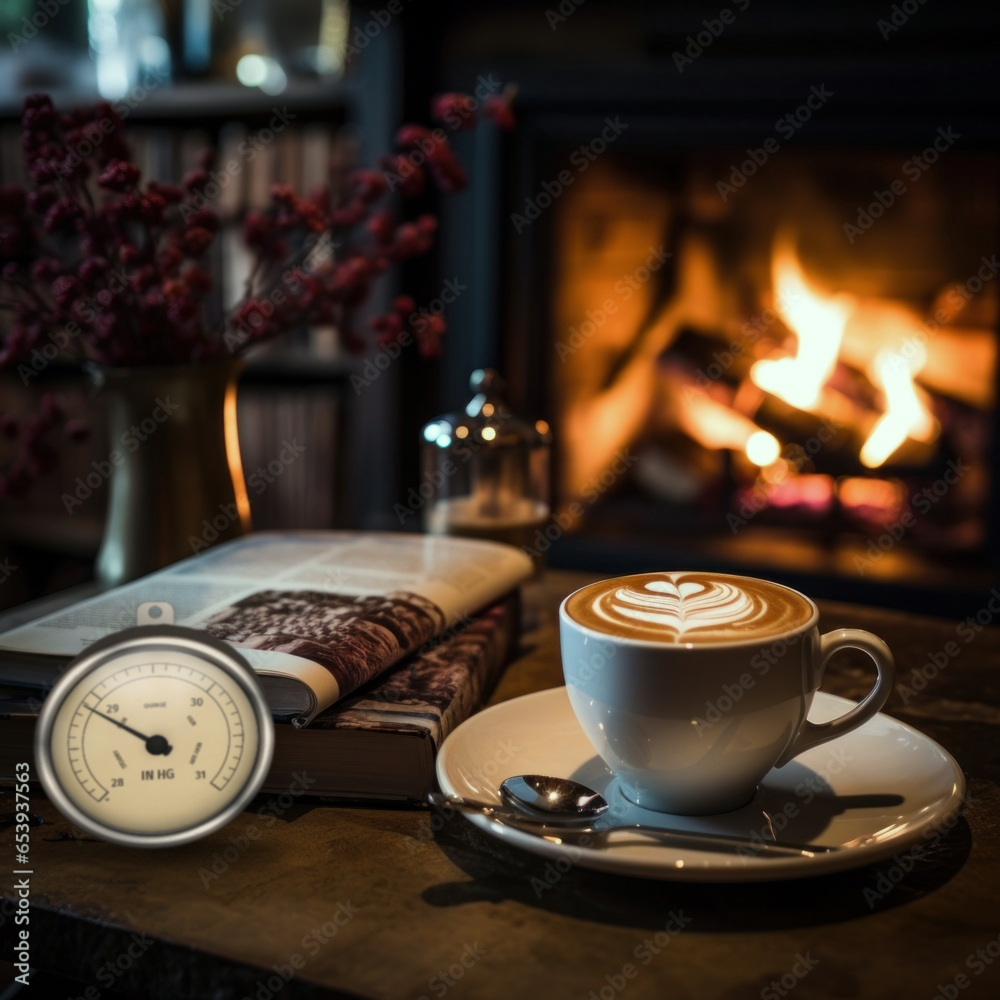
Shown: 28.9,inHg
